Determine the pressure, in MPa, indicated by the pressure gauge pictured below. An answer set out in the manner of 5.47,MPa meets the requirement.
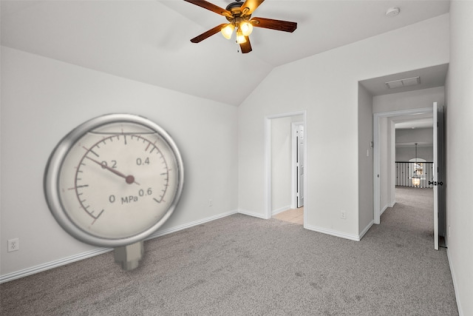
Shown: 0.18,MPa
